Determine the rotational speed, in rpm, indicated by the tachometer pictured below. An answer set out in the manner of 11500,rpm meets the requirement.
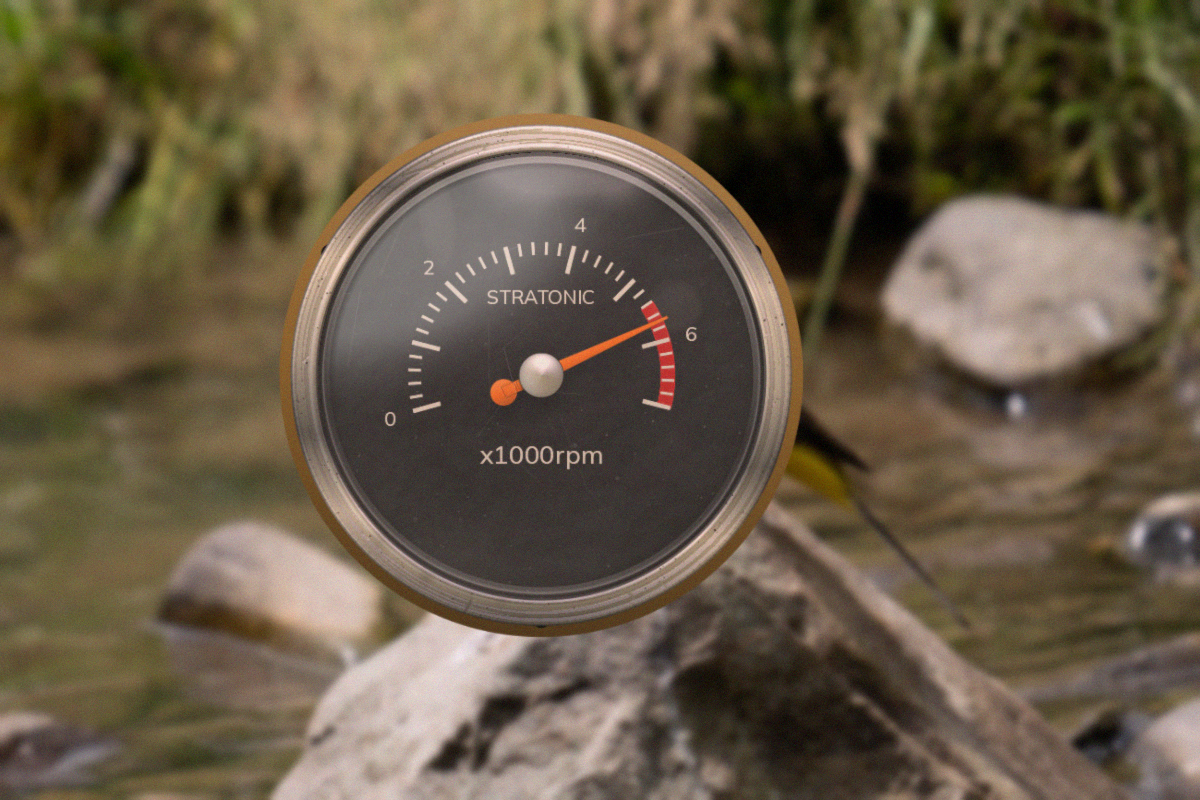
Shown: 5700,rpm
